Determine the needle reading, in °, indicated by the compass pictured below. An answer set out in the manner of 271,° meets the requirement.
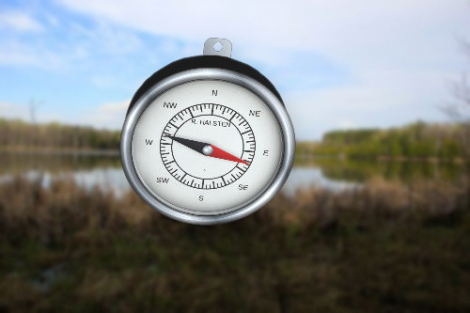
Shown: 105,°
